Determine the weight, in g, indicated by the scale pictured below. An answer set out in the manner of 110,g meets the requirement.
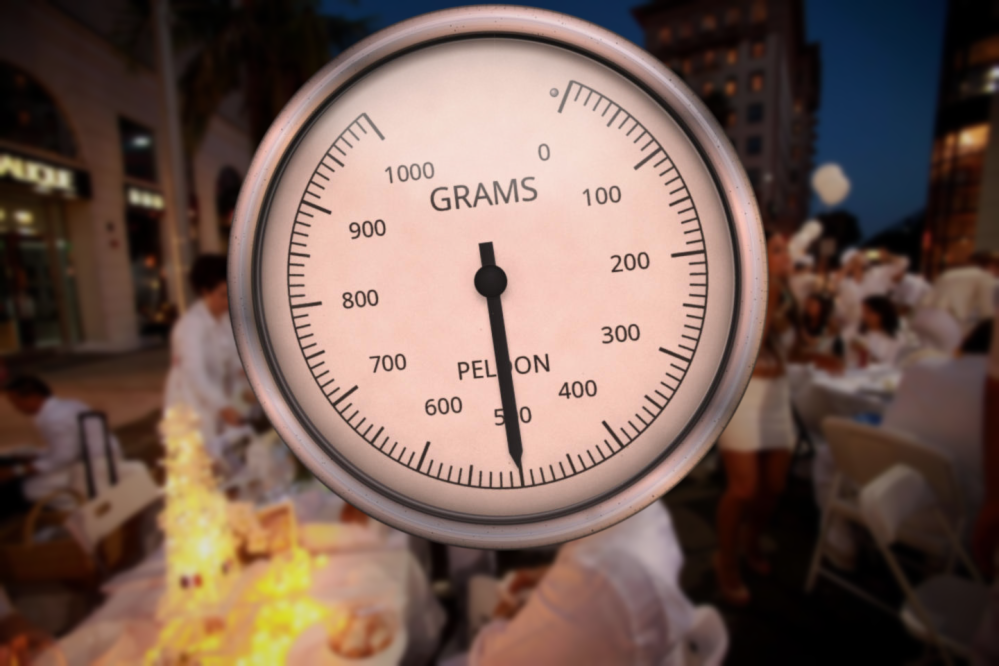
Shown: 500,g
